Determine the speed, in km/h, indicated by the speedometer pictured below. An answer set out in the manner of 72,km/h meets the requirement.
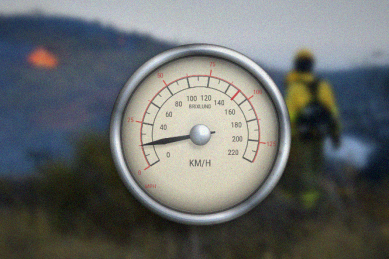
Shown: 20,km/h
